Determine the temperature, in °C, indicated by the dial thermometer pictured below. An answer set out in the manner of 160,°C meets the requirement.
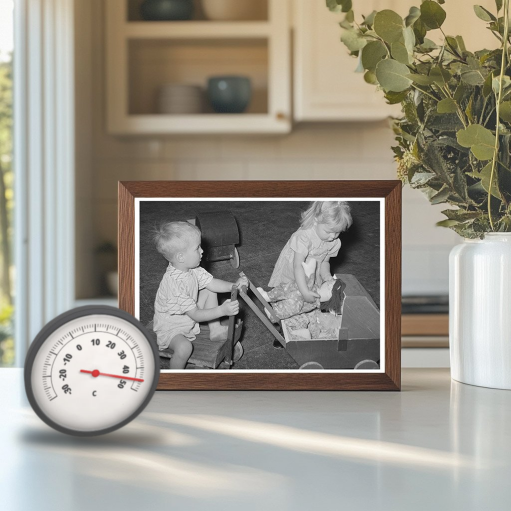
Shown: 45,°C
